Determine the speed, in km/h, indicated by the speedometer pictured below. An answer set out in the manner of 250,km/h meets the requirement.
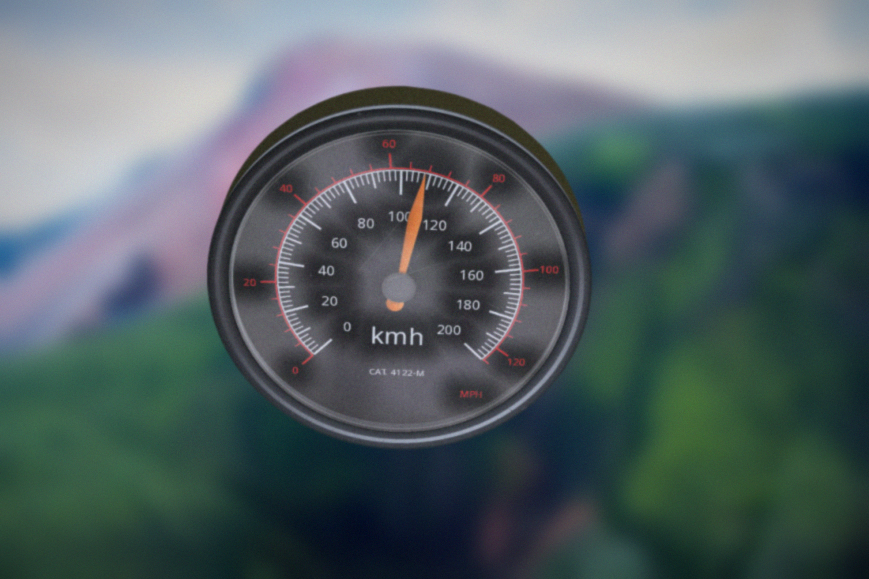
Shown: 108,km/h
